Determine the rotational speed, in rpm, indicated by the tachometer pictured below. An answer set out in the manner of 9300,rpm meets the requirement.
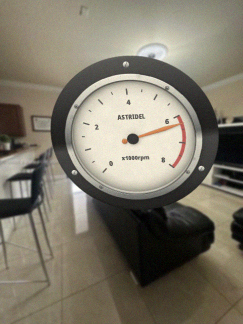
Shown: 6250,rpm
